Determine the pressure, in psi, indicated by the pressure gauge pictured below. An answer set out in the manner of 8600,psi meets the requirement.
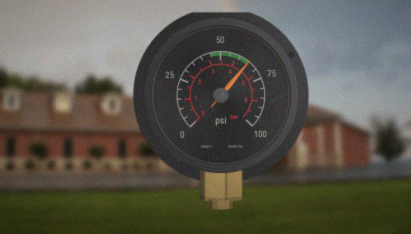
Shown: 65,psi
